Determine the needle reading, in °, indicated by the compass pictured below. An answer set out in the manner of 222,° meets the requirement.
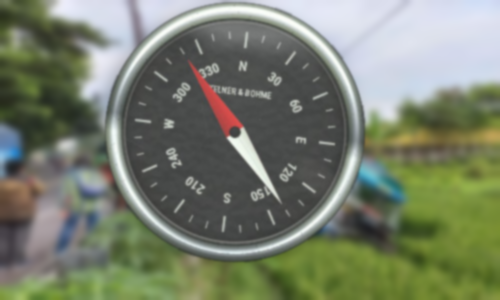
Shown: 320,°
